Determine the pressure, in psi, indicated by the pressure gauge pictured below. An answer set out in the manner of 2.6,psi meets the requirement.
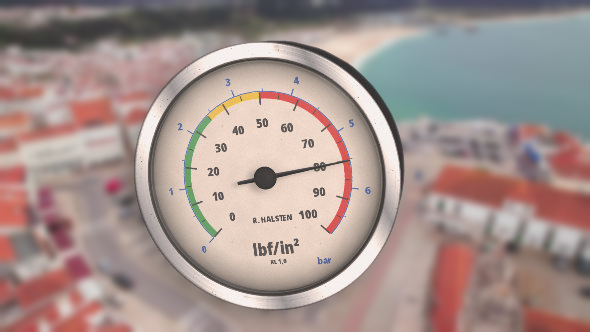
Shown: 80,psi
